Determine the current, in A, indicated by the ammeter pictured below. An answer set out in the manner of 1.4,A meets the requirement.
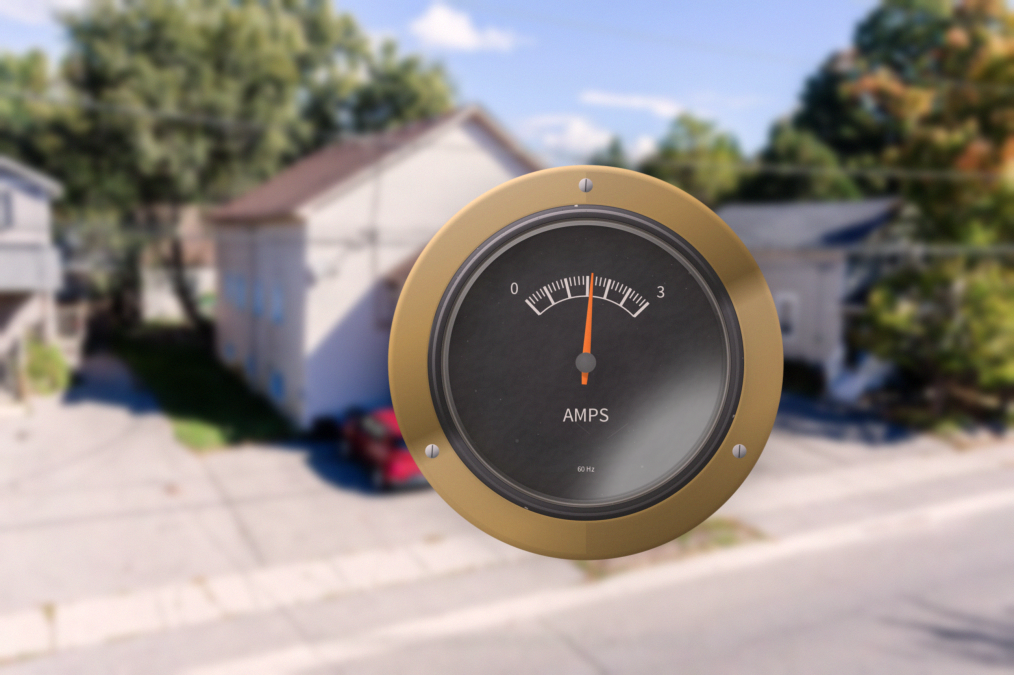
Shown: 1.6,A
